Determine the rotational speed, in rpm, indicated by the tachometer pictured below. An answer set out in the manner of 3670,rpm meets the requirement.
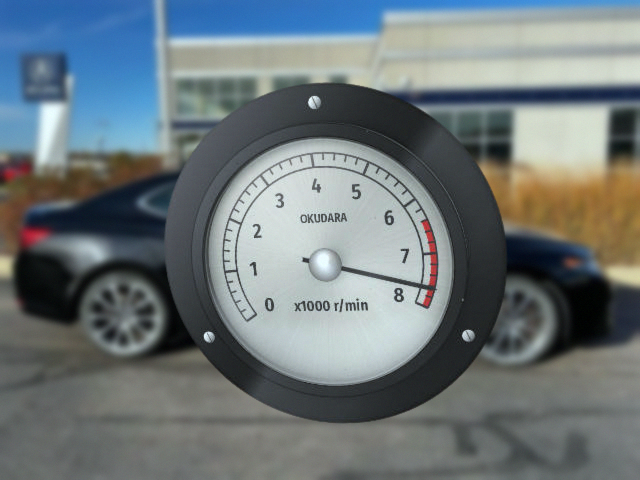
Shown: 7600,rpm
